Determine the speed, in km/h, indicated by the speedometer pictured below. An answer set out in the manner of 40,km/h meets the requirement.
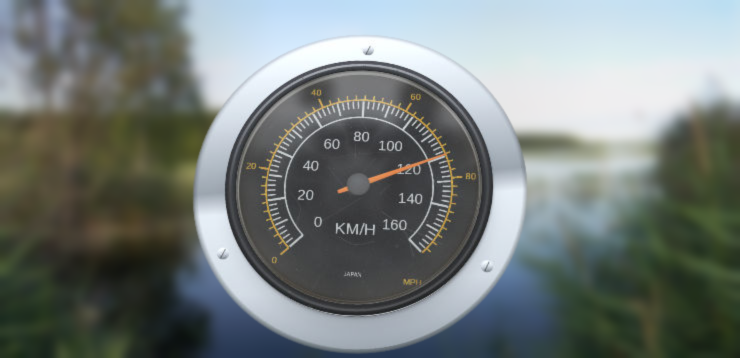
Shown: 120,km/h
